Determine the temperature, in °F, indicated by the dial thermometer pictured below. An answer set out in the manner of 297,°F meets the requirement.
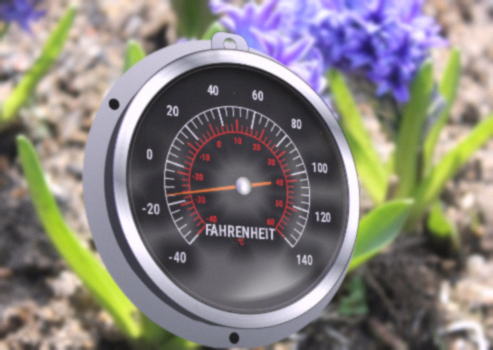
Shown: -16,°F
